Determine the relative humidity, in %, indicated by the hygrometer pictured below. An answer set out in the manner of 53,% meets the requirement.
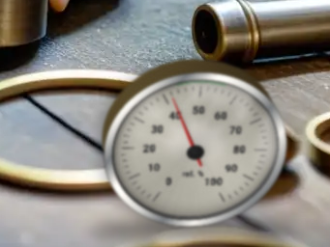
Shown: 42,%
